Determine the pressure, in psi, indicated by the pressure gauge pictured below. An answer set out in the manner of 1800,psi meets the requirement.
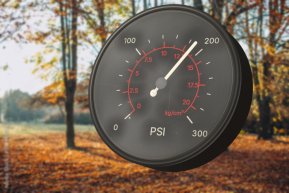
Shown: 190,psi
